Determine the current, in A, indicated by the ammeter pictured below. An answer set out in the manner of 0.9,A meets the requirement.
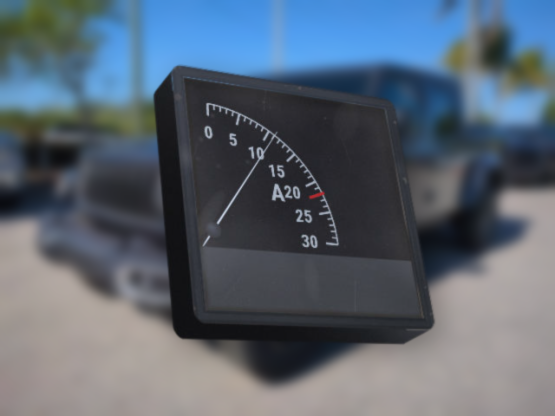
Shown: 11,A
